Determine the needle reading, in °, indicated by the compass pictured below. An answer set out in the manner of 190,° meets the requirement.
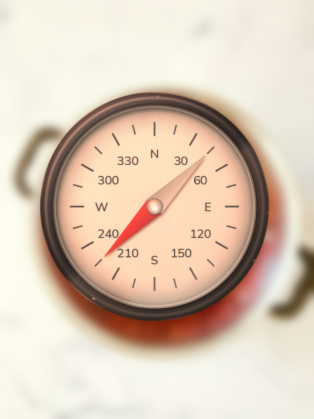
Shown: 225,°
